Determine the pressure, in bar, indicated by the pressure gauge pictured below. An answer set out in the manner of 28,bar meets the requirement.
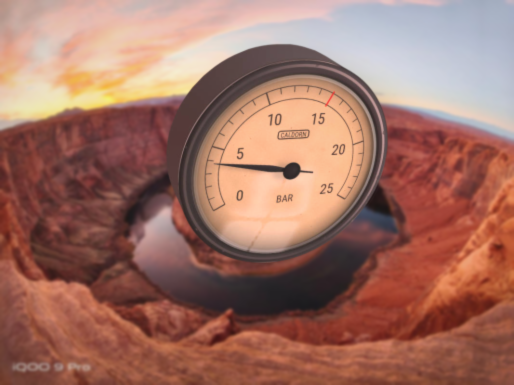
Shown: 4,bar
